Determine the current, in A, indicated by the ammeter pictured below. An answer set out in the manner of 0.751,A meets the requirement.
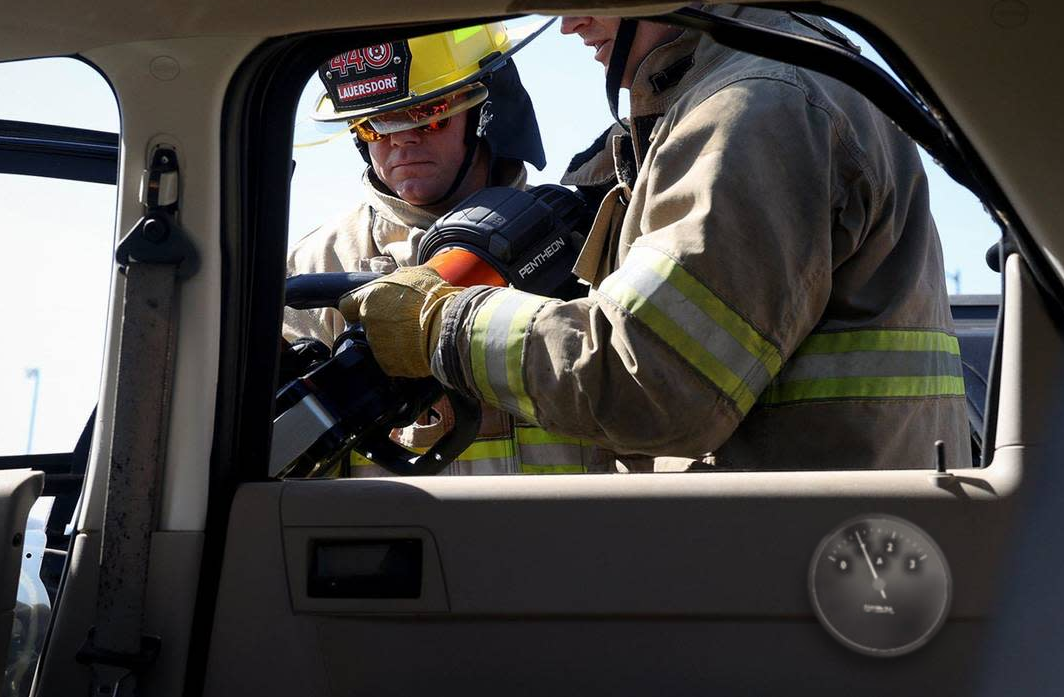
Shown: 1,A
